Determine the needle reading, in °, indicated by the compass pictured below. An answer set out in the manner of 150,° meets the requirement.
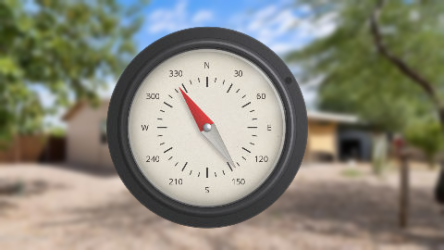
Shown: 325,°
